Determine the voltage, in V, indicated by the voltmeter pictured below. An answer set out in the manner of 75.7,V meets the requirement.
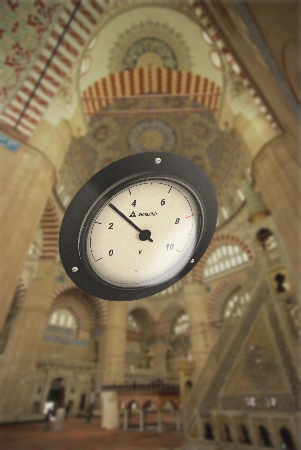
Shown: 3,V
